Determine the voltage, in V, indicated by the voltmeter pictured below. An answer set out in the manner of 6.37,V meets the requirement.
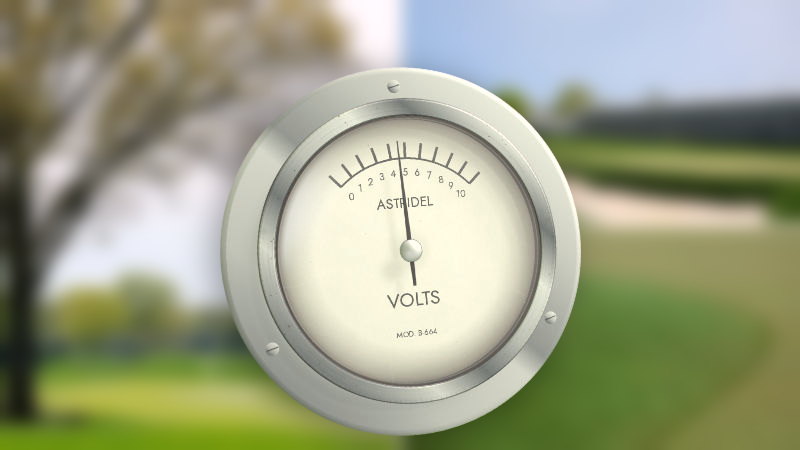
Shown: 4.5,V
